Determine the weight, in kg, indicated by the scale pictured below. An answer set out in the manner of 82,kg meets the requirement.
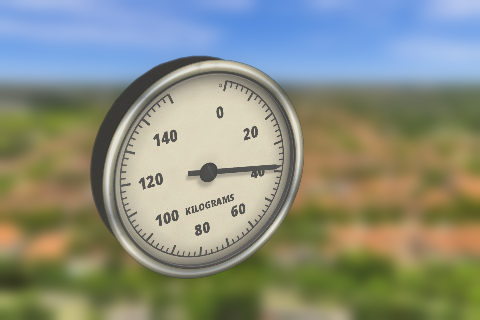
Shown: 38,kg
